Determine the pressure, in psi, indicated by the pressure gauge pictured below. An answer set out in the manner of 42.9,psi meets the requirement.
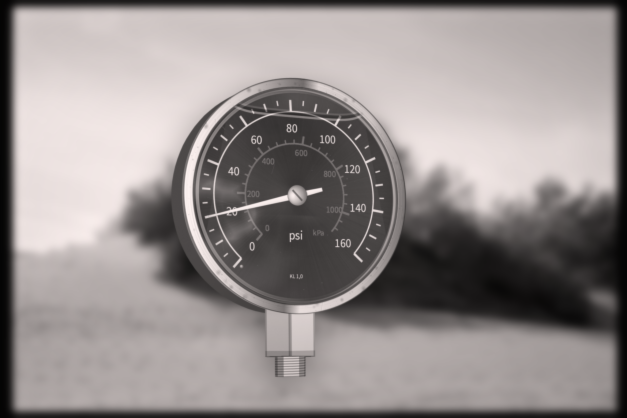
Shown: 20,psi
